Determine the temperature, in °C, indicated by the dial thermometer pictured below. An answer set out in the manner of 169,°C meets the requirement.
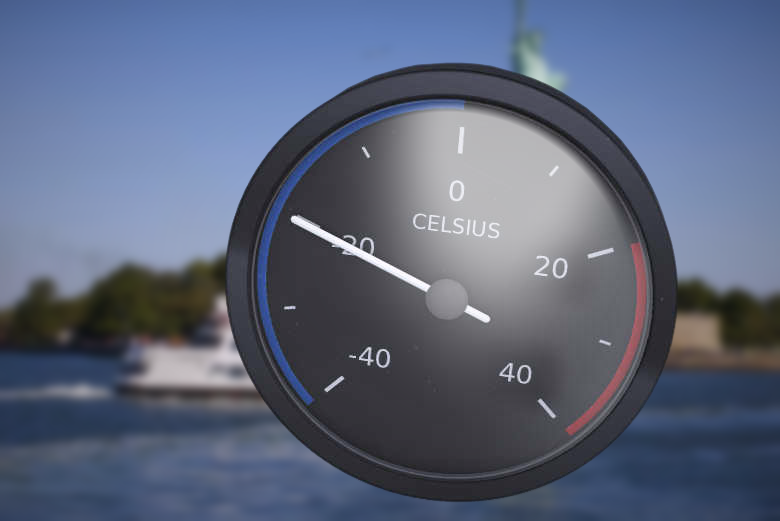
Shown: -20,°C
